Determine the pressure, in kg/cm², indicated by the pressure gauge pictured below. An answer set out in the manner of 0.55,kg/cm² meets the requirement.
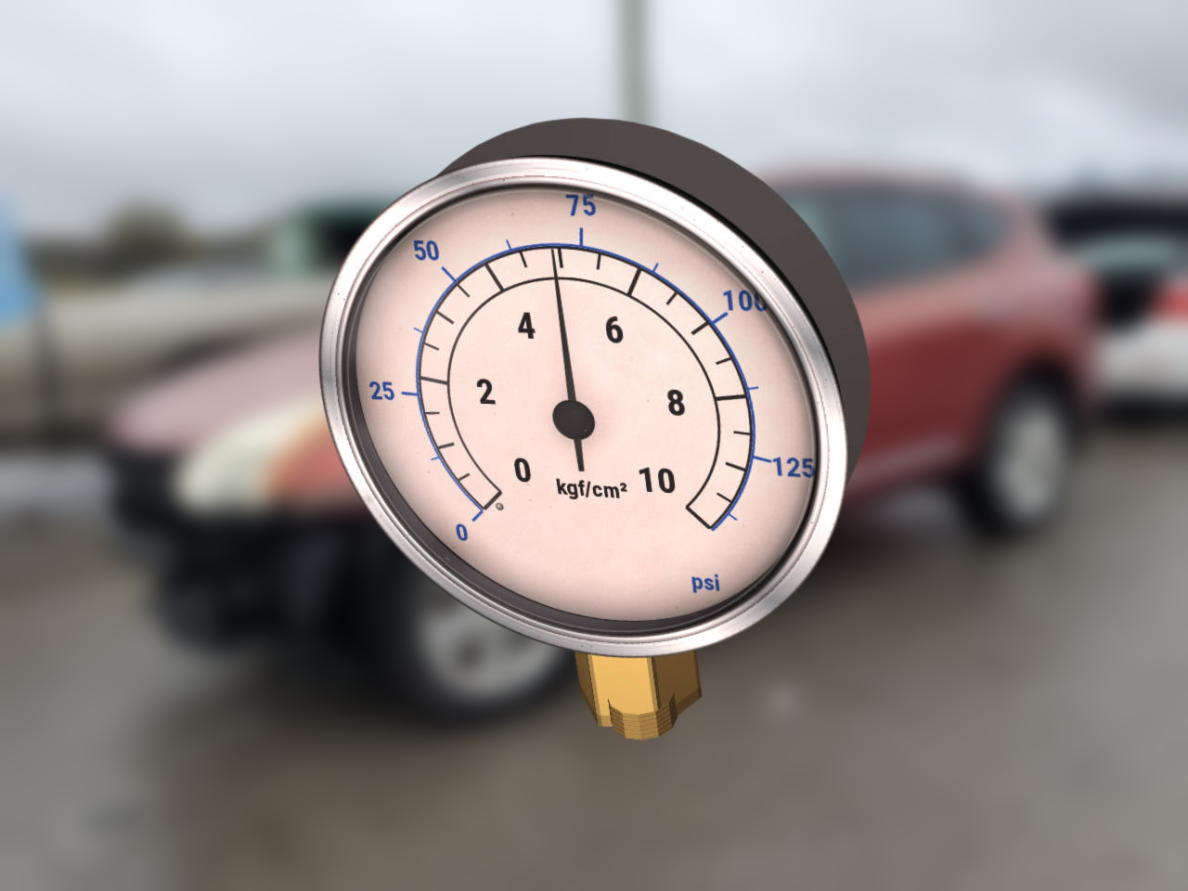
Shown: 5,kg/cm²
